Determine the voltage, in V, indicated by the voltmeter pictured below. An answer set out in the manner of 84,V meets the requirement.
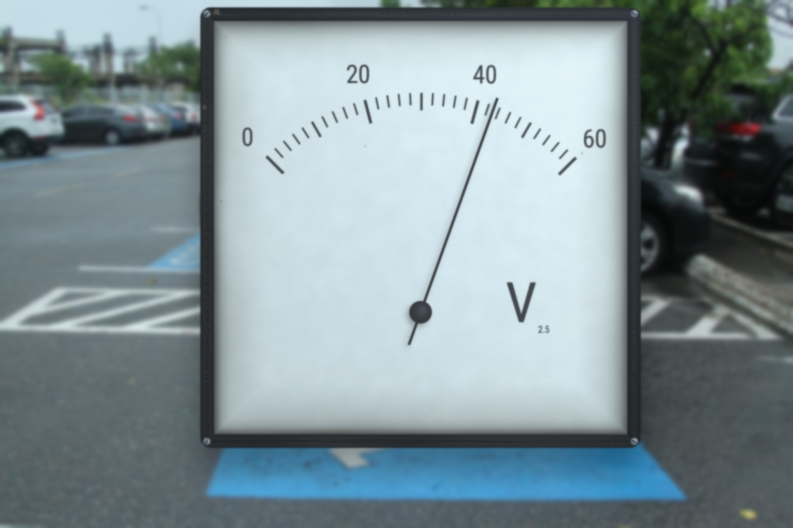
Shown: 43,V
